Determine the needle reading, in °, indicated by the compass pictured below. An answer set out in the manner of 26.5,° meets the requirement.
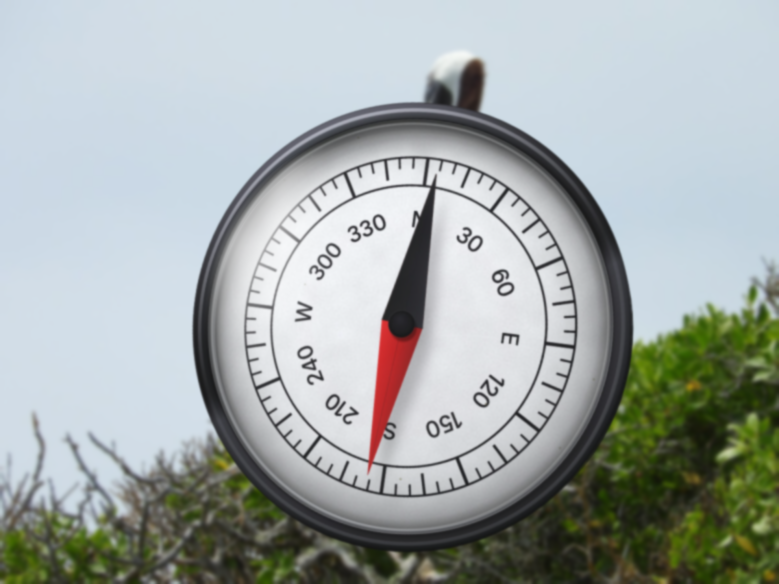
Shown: 185,°
